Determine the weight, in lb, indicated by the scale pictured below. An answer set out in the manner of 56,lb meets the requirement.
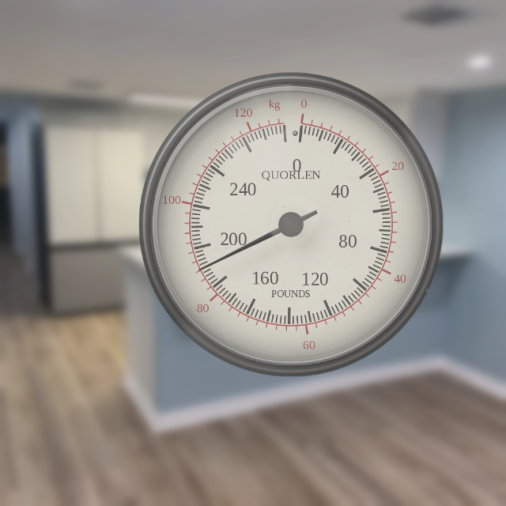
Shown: 190,lb
